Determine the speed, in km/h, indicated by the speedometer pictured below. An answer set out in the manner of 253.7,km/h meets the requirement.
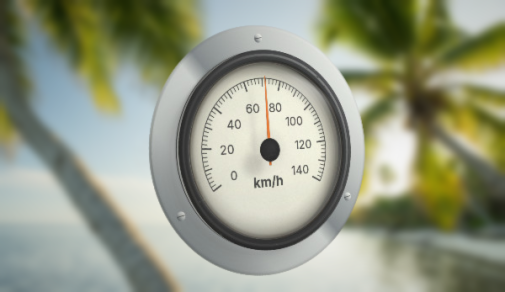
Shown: 70,km/h
